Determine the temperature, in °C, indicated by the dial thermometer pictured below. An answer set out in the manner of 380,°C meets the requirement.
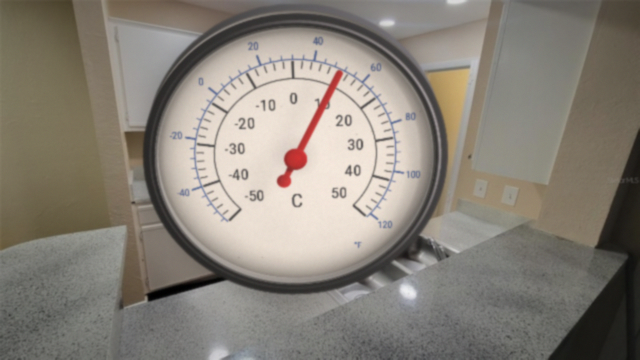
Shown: 10,°C
